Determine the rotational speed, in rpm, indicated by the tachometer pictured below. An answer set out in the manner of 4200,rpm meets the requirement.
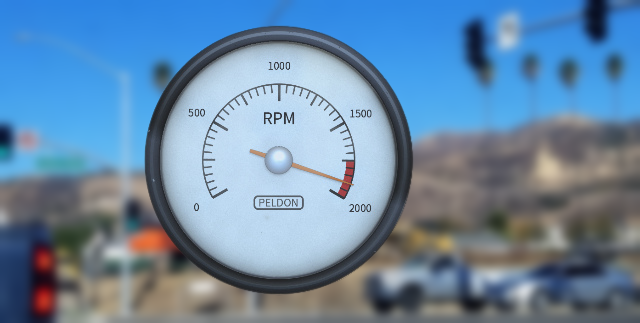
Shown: 1900,rpm
